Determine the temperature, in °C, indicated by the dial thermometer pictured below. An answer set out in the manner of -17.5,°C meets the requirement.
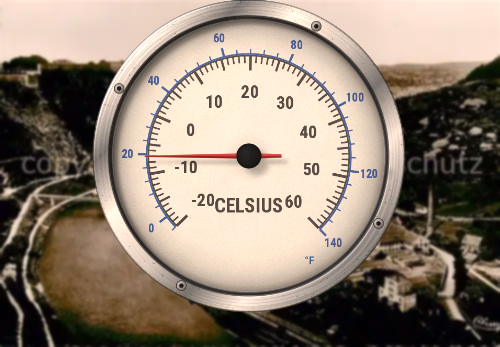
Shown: -7,°C
